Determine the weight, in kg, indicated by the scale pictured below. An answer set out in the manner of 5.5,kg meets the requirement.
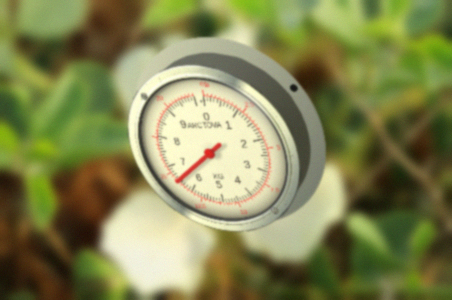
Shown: 6.5,kg
